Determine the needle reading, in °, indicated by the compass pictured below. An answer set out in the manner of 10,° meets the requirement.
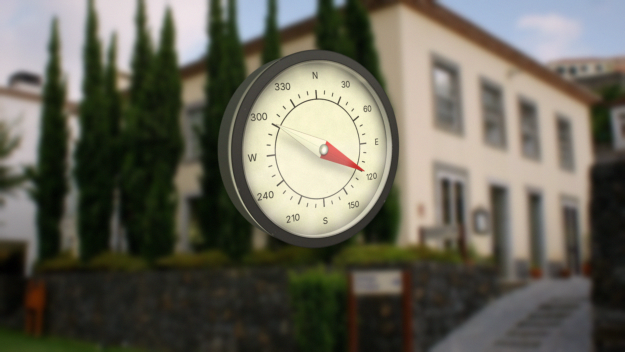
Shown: 120,°
